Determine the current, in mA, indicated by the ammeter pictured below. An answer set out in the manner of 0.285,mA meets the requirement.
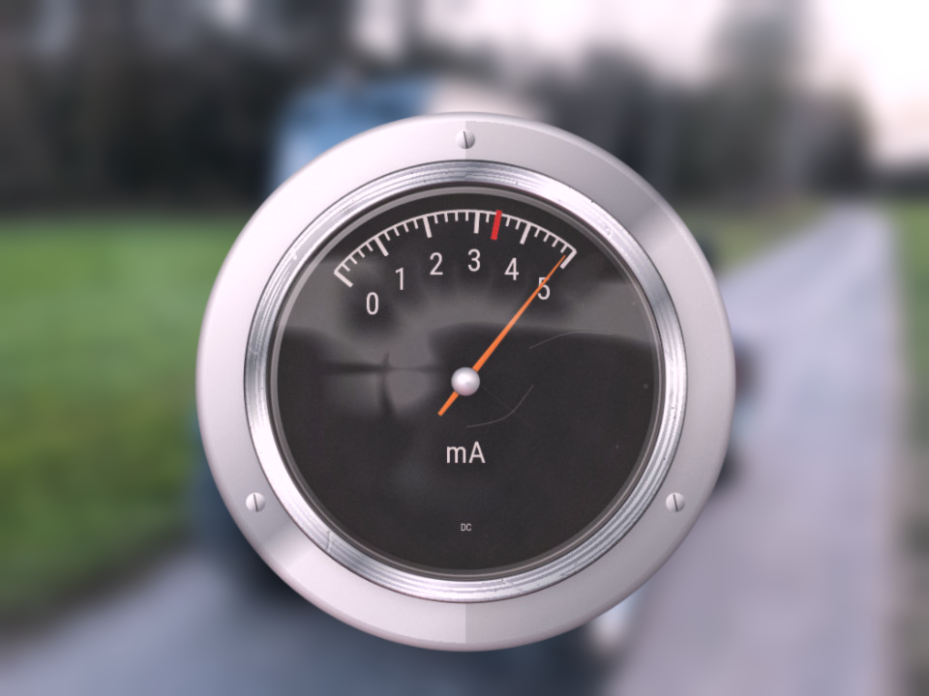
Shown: 4.9,mA
